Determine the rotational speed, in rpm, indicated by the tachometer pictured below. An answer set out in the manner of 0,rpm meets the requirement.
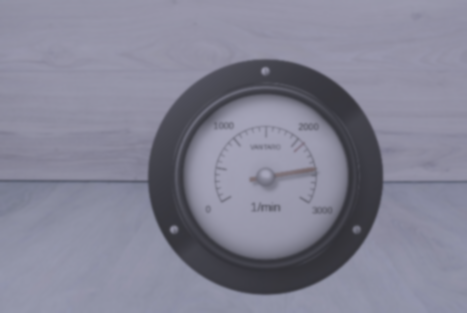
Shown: 2500,rpm
